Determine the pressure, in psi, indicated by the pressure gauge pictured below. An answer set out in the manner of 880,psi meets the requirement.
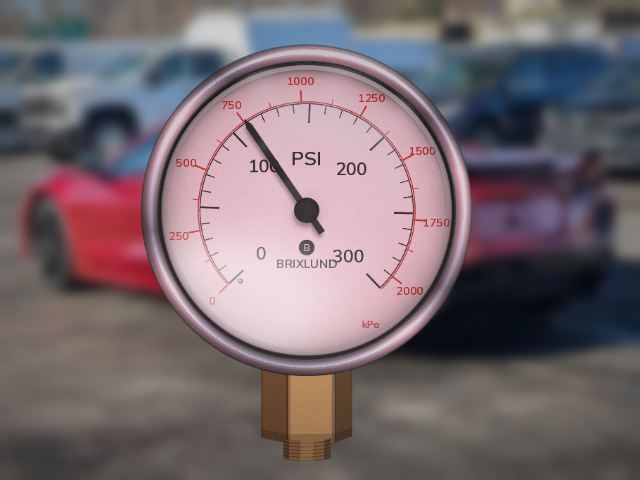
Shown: 110,psi
